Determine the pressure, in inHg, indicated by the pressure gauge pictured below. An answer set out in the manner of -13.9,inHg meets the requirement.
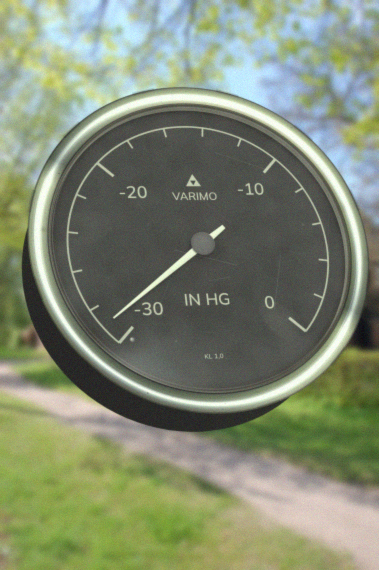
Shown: -29,inHg
